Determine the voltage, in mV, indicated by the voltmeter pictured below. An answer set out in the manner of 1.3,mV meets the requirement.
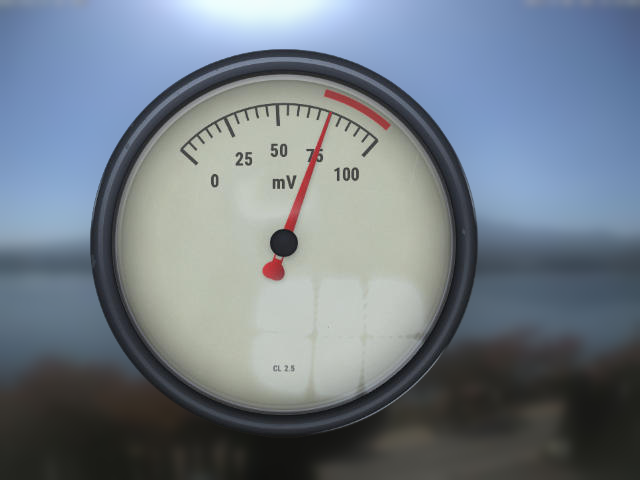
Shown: 75,mV
